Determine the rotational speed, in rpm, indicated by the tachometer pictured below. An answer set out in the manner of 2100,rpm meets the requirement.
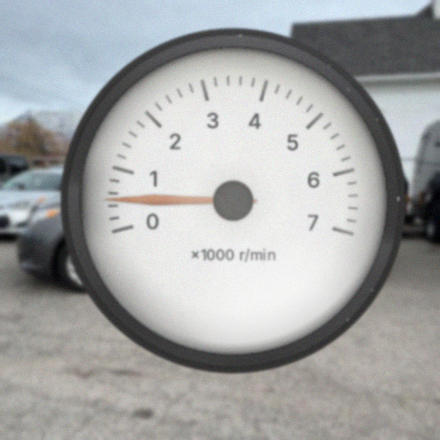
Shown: 500,rpm
